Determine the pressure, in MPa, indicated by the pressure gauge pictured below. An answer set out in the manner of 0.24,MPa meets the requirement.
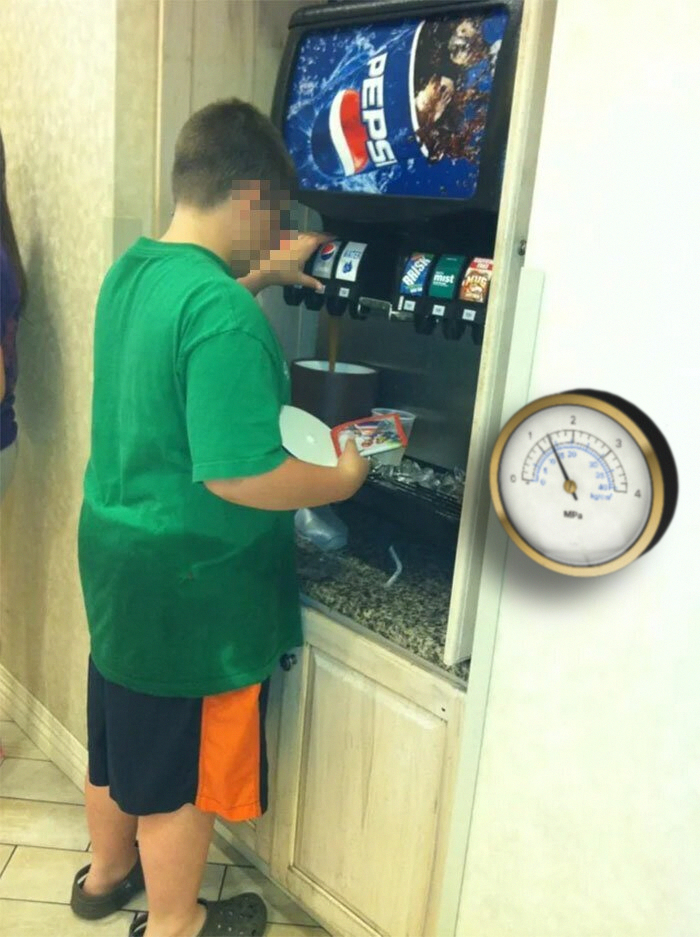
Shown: 1.4,MPa
